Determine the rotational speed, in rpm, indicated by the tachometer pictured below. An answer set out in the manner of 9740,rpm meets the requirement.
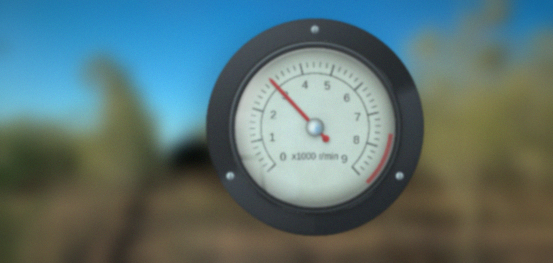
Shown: 3000,rpm
